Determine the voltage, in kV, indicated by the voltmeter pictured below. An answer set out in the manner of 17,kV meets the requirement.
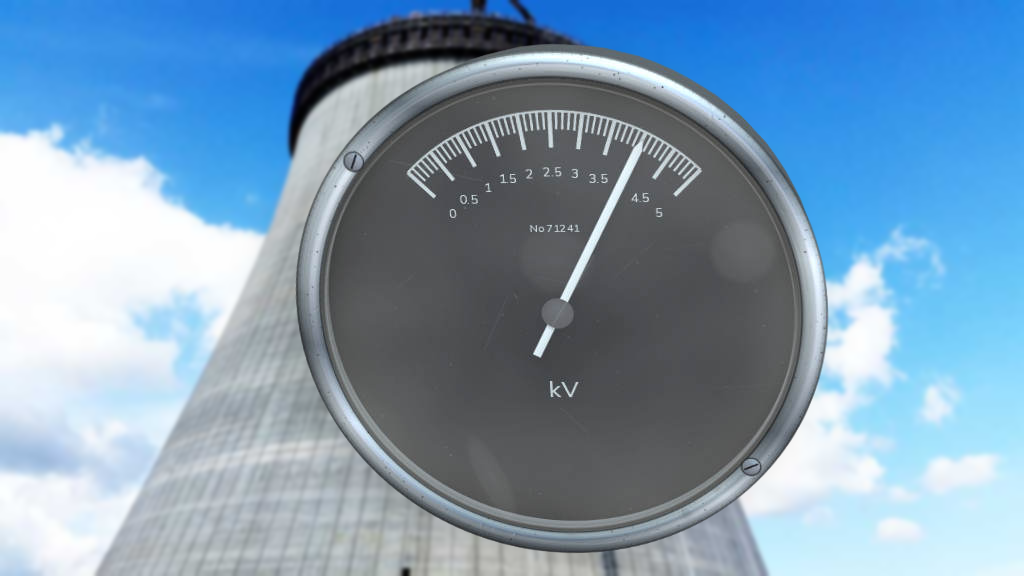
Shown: 4,kV
